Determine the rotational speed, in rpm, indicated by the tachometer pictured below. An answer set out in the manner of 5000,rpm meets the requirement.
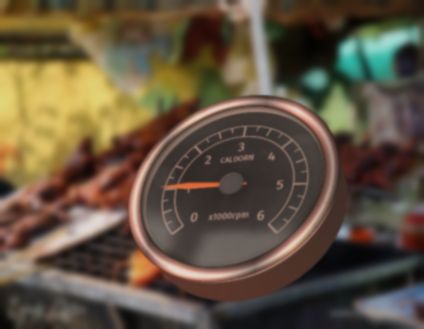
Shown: 1000,rpm
